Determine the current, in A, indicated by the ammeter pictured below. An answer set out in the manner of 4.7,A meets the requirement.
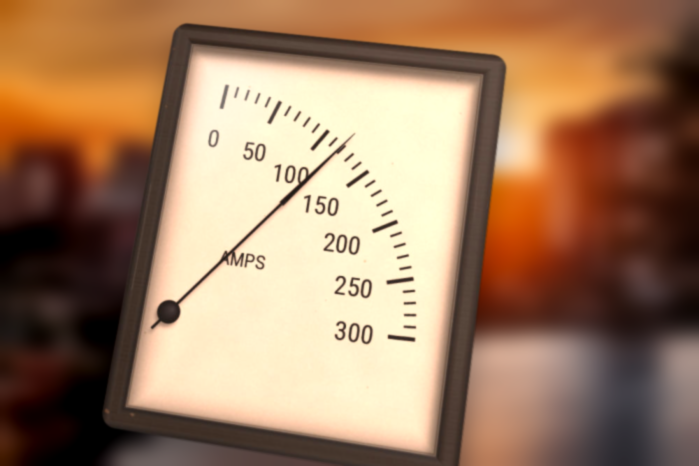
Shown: 120,A
